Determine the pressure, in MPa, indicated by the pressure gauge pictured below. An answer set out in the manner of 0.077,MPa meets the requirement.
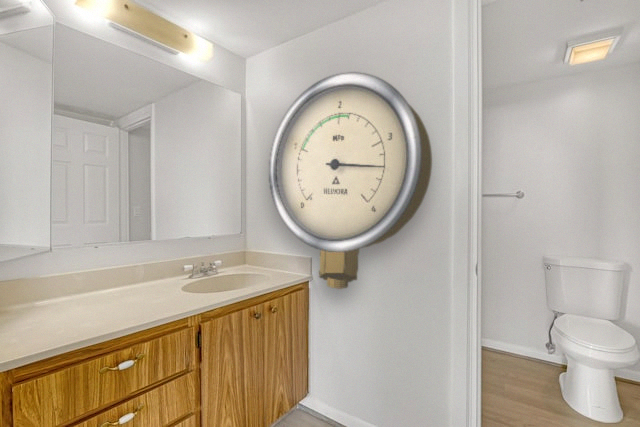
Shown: 3.4,MPa
